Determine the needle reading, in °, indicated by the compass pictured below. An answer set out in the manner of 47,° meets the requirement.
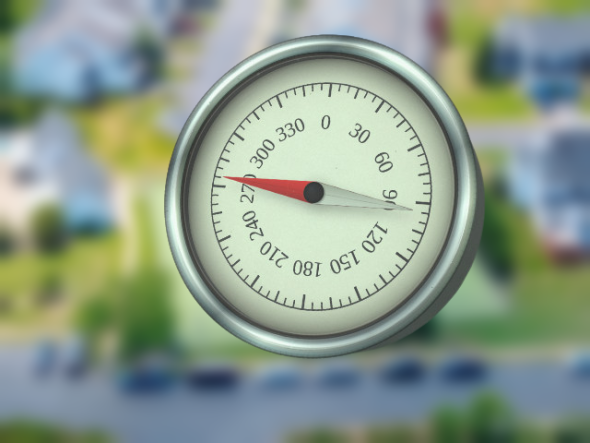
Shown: 275,°
